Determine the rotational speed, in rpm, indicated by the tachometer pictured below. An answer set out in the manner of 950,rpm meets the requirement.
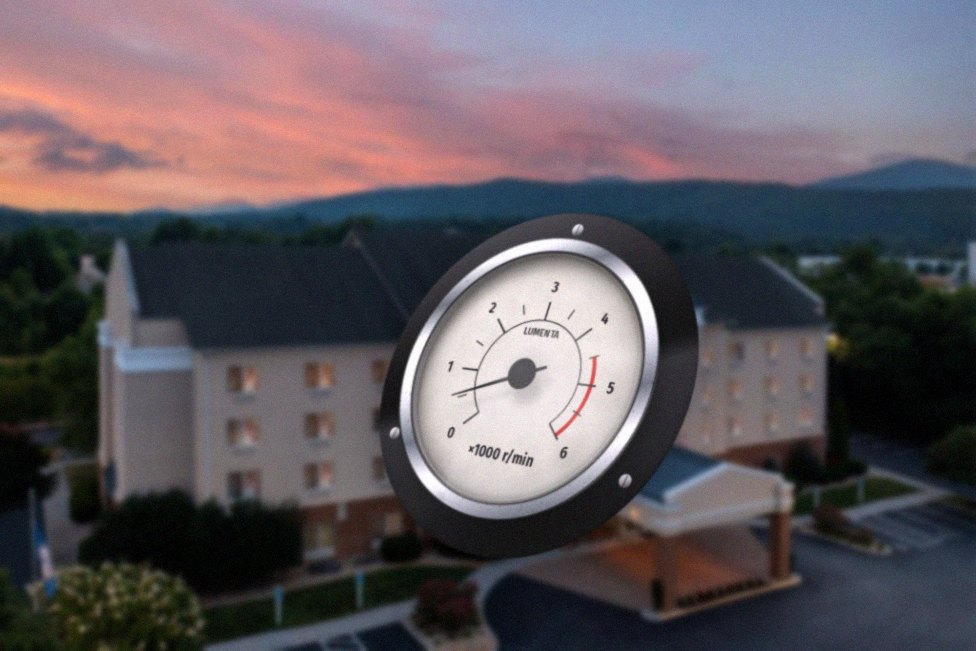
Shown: 500,rpm
